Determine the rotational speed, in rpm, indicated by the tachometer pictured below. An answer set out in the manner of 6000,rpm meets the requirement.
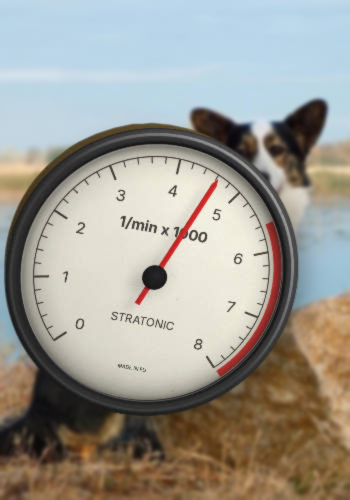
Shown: 4600,rpm
